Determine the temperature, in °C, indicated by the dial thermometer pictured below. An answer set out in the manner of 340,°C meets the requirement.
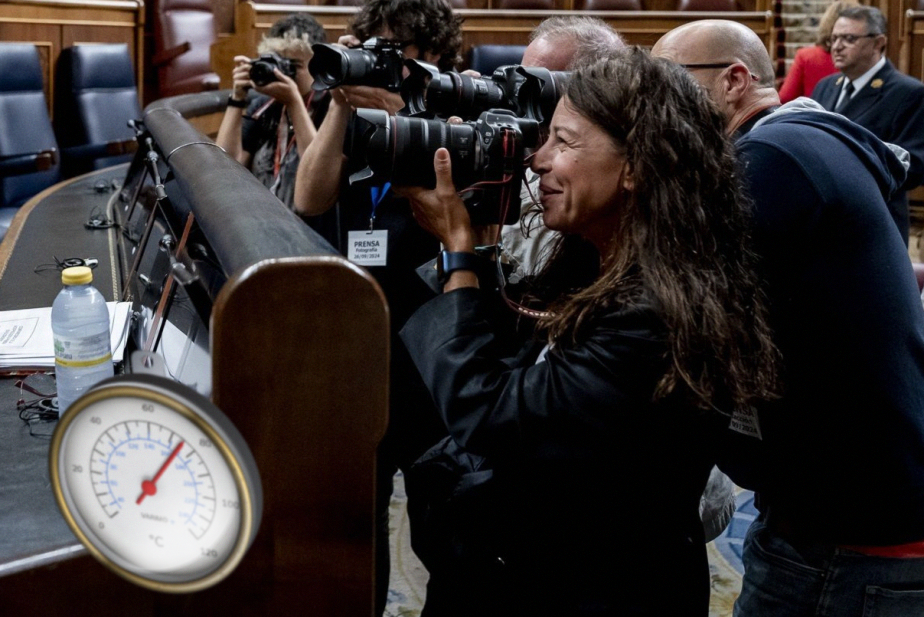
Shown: 75,°C
